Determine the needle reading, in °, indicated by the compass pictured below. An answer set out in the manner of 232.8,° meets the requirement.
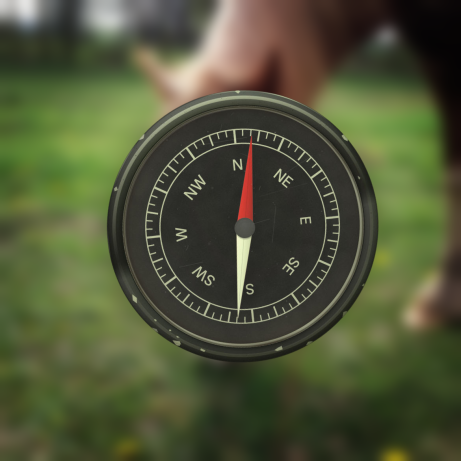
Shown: 10,°
